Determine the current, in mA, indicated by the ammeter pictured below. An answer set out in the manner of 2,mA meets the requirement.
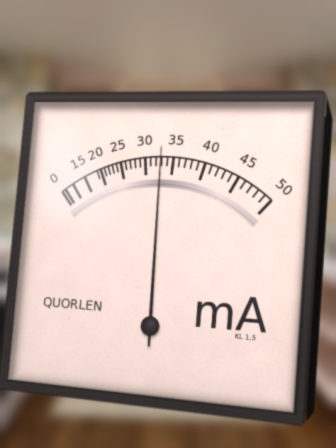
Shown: 33,mA
